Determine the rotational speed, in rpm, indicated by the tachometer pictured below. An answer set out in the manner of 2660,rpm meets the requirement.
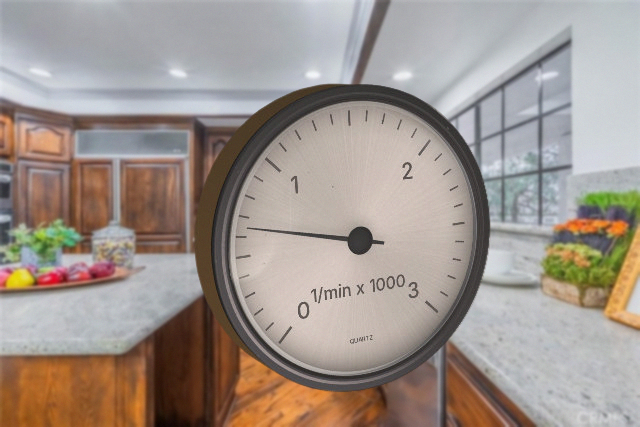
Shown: 650,rpm
